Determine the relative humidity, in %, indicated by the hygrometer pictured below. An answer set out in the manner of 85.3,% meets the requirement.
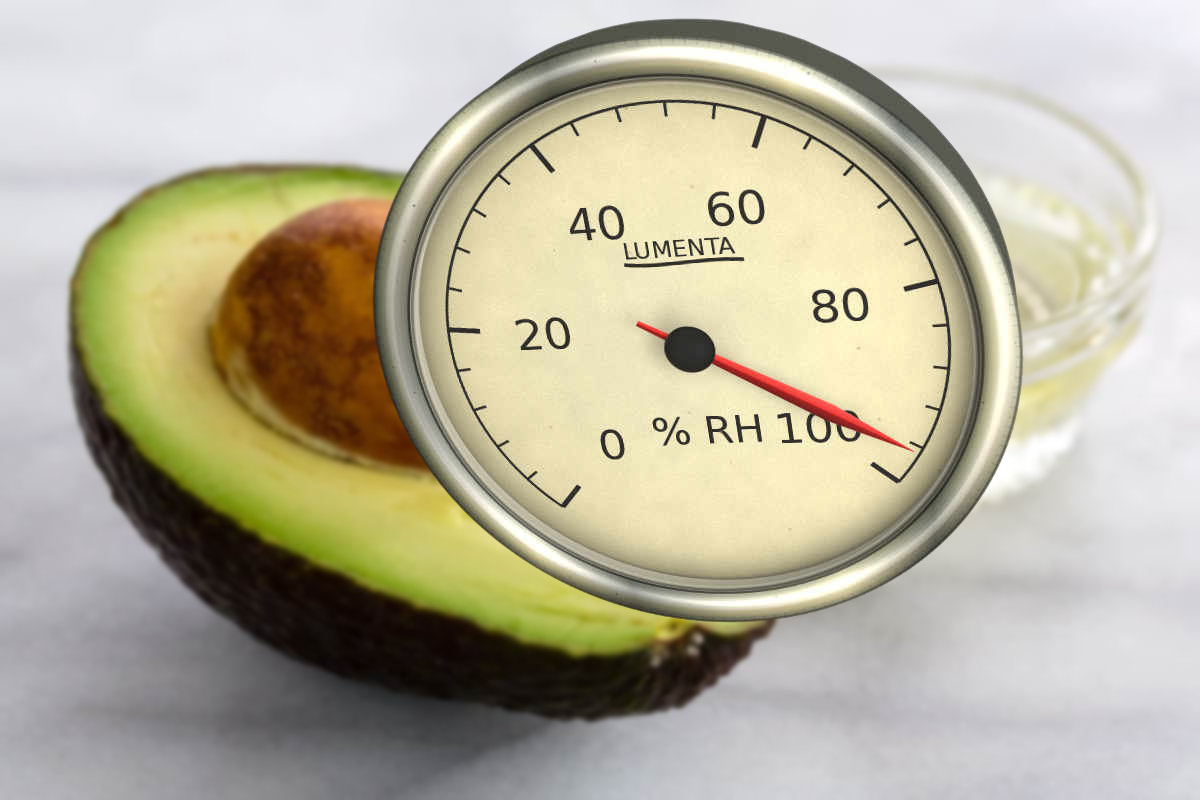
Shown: 96,%
